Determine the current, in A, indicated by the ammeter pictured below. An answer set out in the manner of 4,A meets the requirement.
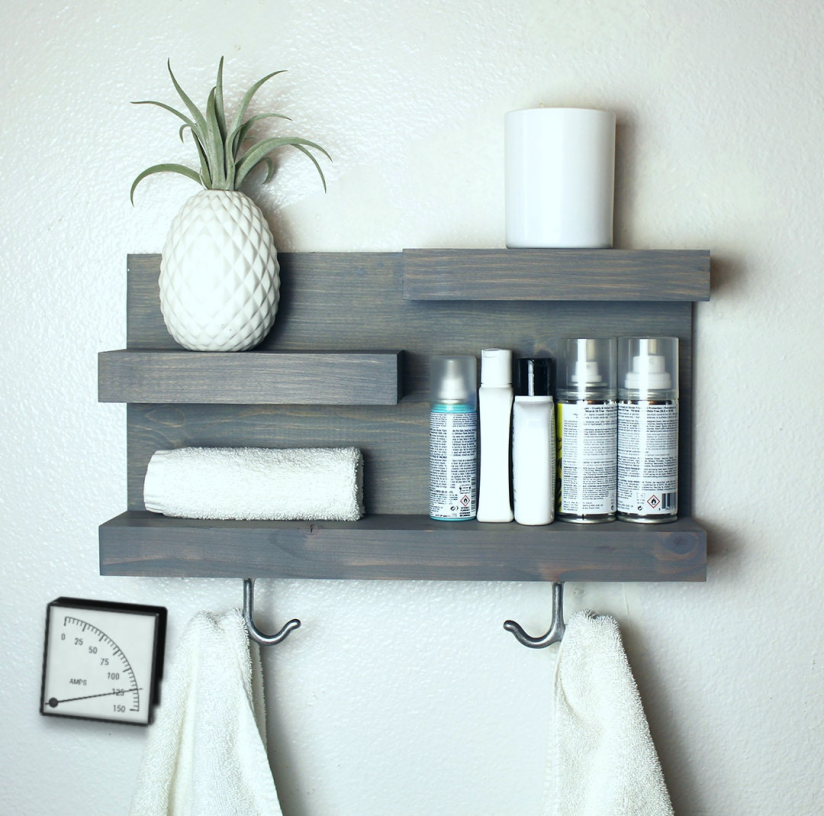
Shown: 125,A
